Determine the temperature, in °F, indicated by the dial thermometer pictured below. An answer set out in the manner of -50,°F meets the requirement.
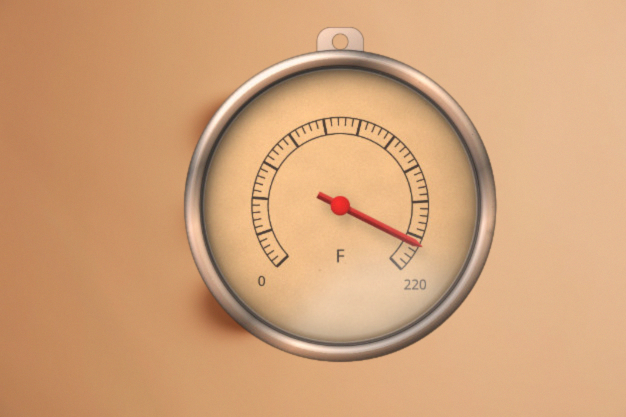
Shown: 204,°F
